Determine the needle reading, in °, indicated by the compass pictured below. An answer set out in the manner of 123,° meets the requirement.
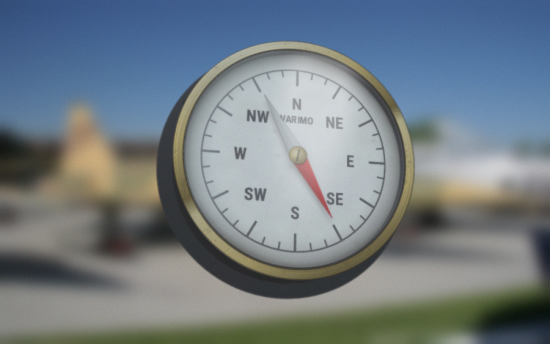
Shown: 150,°
